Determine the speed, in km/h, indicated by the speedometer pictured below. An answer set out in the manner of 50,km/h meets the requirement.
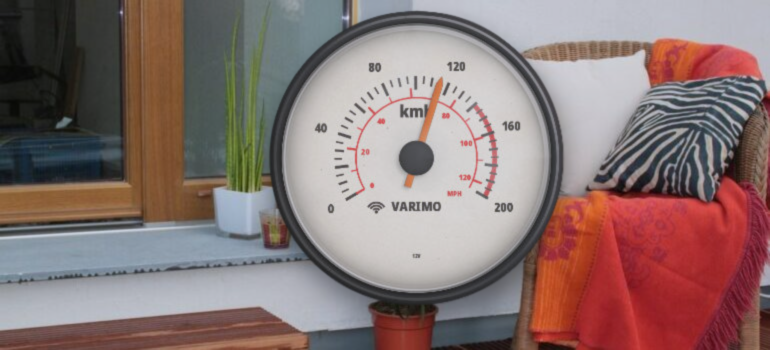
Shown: 115,km/h
